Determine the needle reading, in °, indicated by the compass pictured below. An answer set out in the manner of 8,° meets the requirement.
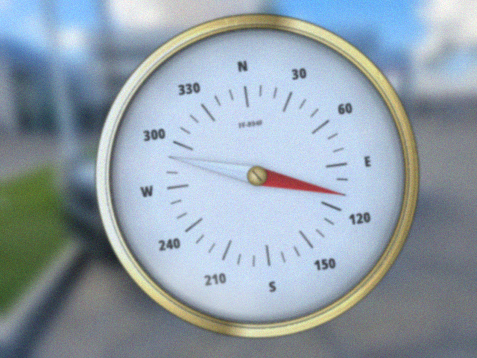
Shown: 110,°
